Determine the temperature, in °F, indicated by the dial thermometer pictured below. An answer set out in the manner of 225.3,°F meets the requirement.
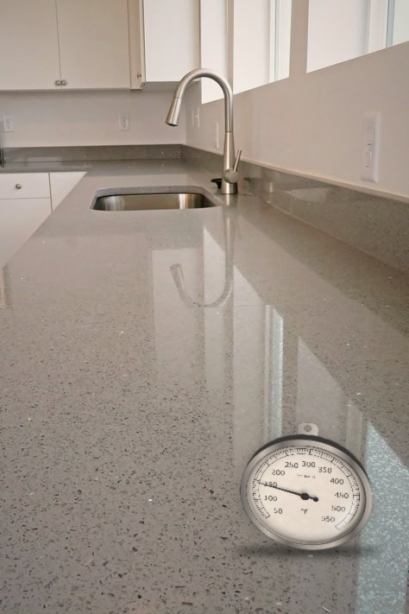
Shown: 150,°F
